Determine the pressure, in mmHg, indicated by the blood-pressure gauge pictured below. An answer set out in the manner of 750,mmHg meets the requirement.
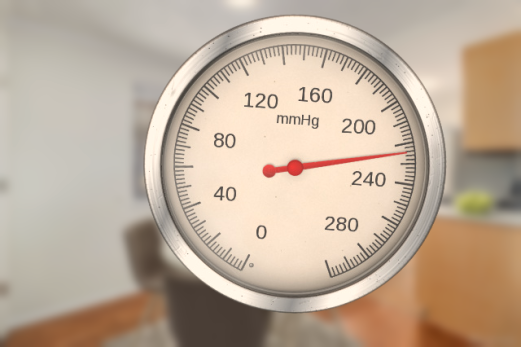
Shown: 224,mmHg
